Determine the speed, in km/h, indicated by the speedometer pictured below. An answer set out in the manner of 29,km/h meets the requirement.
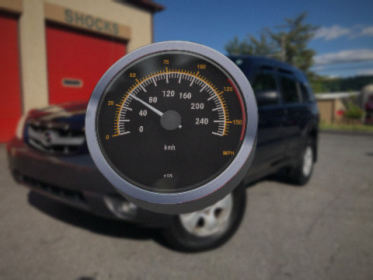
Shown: 60,km/h
